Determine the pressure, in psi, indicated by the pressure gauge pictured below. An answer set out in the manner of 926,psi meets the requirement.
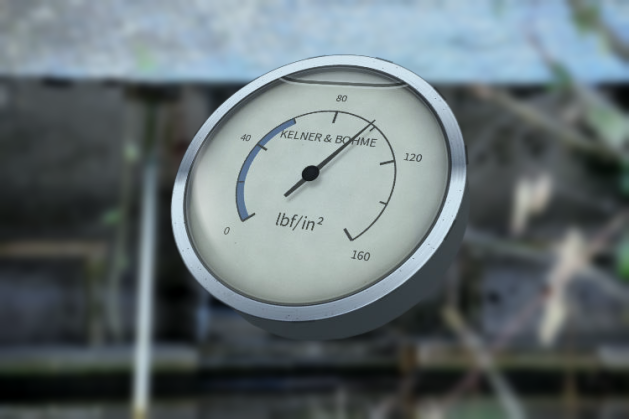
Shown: 100,psi
